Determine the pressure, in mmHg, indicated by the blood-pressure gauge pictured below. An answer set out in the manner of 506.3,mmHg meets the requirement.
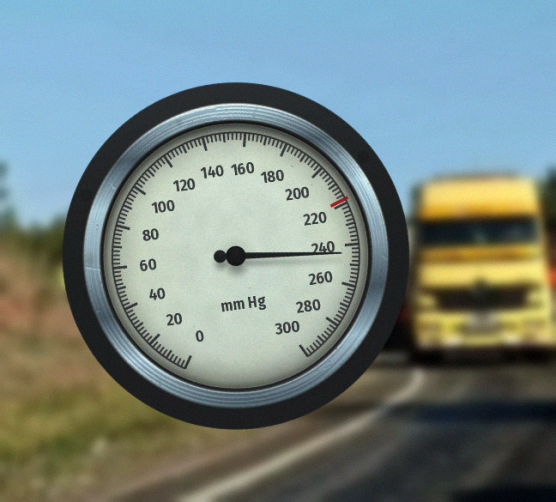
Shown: 244,mmHg
